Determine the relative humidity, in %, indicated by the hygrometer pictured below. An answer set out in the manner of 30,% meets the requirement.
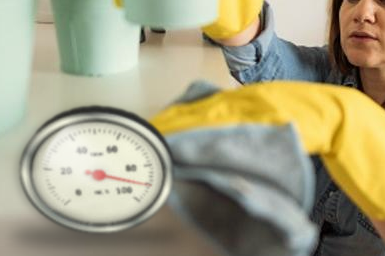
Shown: 90,%
